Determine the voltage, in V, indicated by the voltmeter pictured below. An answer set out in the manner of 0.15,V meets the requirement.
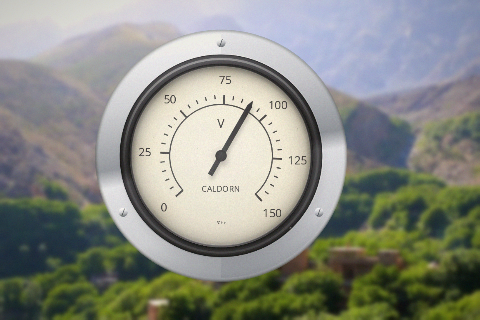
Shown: 90,V
